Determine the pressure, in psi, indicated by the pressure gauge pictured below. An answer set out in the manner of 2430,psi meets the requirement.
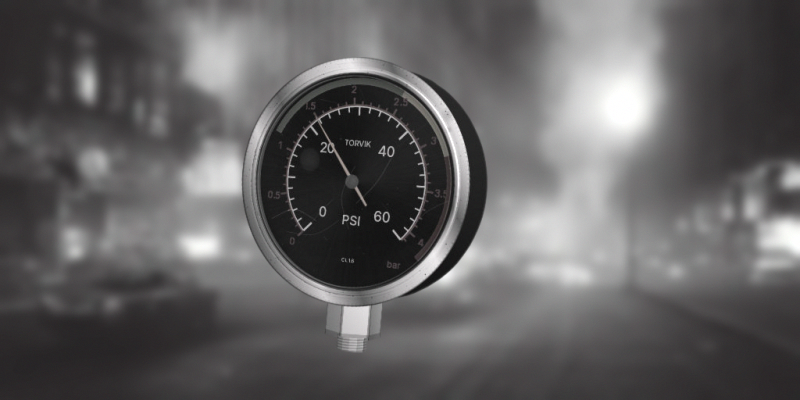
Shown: 22,psi
